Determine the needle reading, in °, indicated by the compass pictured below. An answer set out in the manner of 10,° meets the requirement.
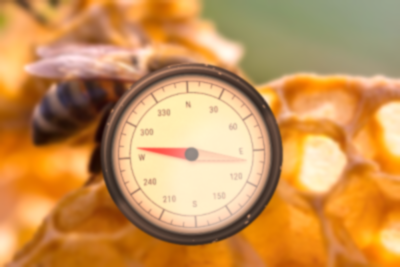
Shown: 280,°
